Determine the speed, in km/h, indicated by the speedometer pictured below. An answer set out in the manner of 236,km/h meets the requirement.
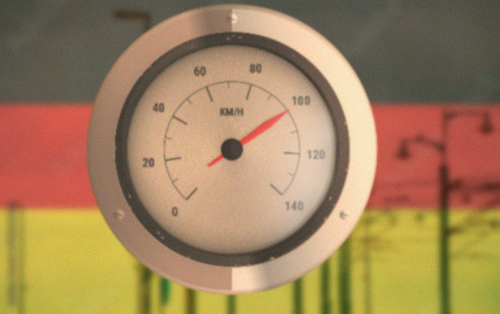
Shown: 100,km/h
